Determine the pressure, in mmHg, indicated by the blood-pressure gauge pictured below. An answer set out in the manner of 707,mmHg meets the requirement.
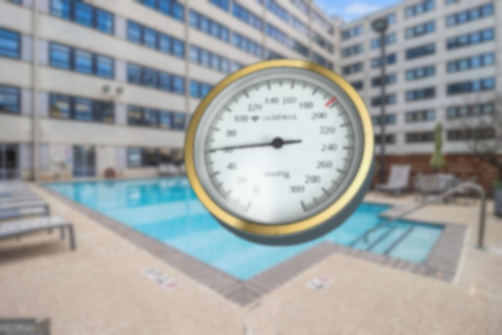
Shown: 60,mmHg
